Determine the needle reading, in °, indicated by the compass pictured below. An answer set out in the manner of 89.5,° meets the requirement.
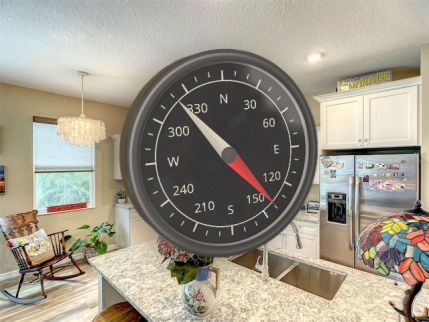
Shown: 140,°
